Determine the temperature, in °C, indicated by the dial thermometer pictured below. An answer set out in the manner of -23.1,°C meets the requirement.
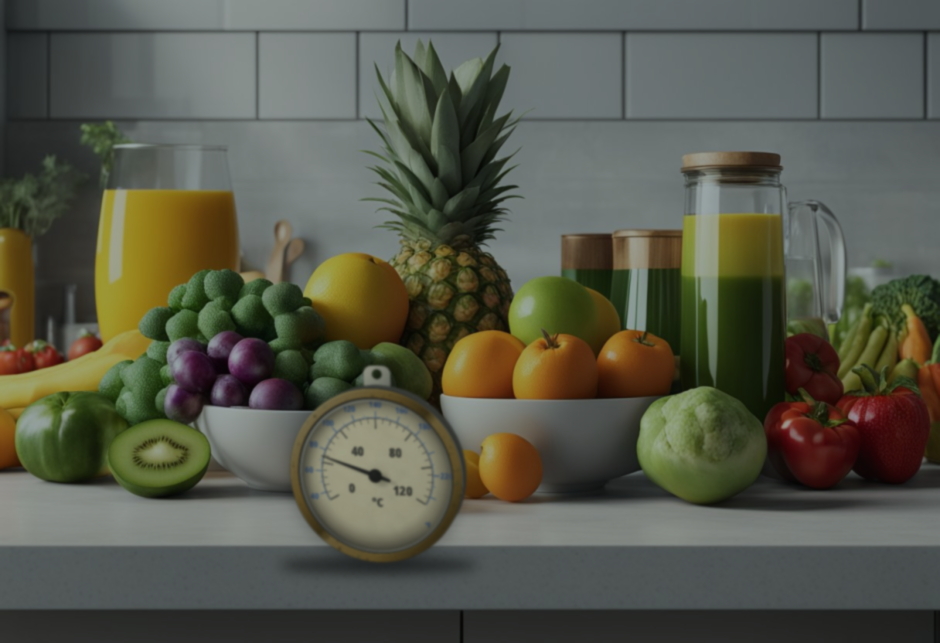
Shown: 24,°C
